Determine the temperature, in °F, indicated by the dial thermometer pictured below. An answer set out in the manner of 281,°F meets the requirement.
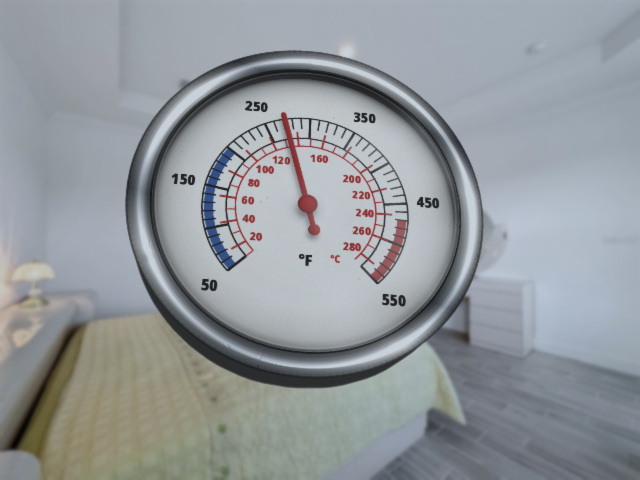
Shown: 270,°F
